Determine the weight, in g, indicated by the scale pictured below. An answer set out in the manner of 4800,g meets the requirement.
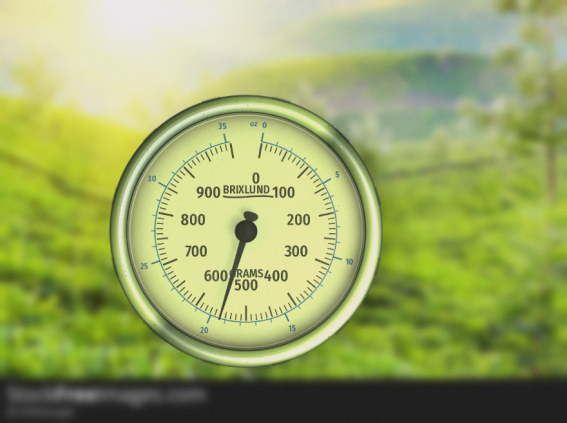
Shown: 550,g
